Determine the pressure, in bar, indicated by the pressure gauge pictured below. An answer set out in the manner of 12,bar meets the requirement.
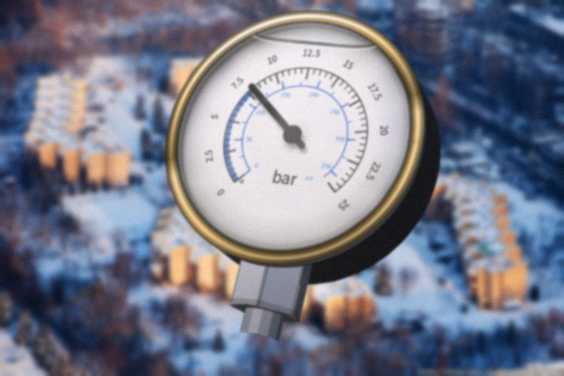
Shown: 8,bar
